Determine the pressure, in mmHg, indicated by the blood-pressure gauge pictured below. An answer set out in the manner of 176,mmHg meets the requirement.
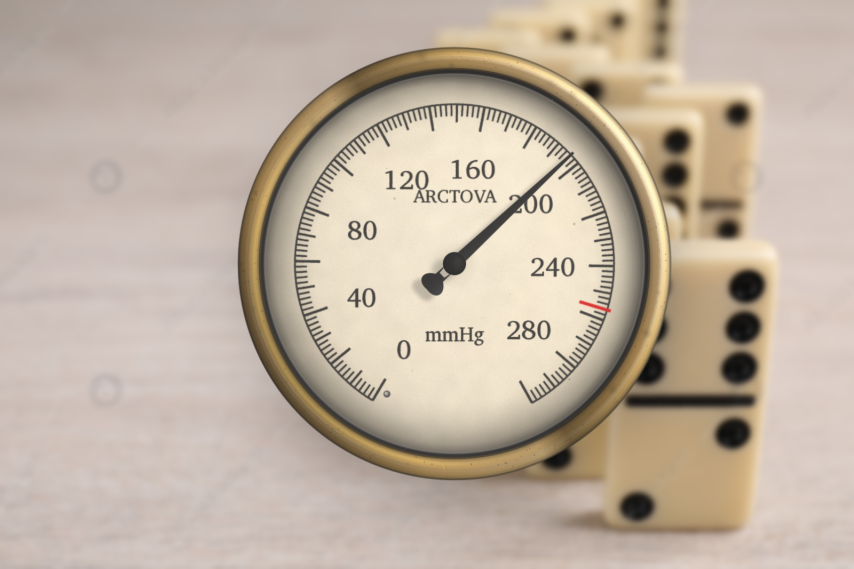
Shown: 196,mmHg
